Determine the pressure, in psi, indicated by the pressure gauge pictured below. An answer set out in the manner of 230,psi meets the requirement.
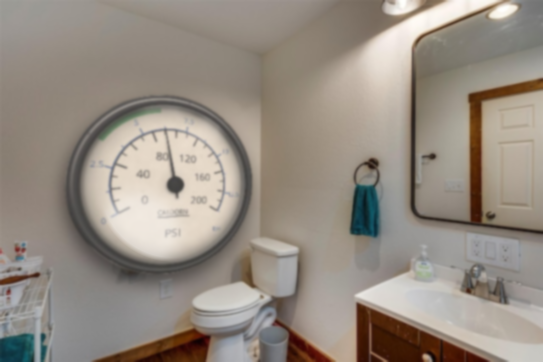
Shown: 90,psi
